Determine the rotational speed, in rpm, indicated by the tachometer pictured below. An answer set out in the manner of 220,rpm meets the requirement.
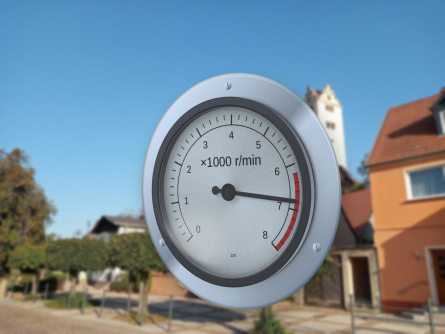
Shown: 6800,rpm
